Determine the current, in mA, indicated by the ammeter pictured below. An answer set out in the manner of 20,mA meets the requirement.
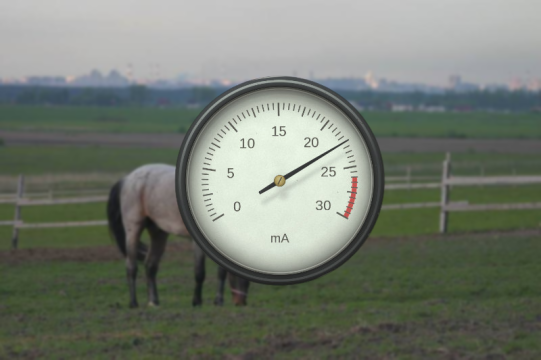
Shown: 22.5,mA
